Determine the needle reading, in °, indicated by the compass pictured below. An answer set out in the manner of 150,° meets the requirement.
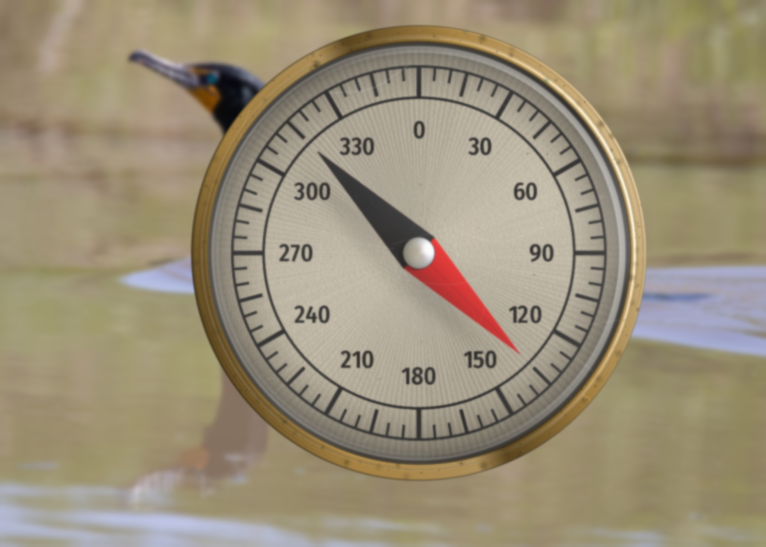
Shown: 135,°
